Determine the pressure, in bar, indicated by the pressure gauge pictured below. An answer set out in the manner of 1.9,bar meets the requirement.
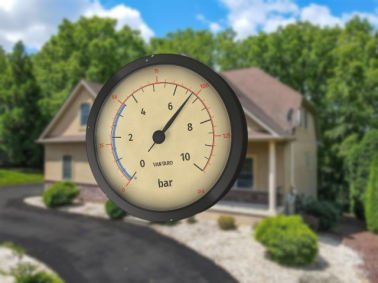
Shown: 6.75,bar
